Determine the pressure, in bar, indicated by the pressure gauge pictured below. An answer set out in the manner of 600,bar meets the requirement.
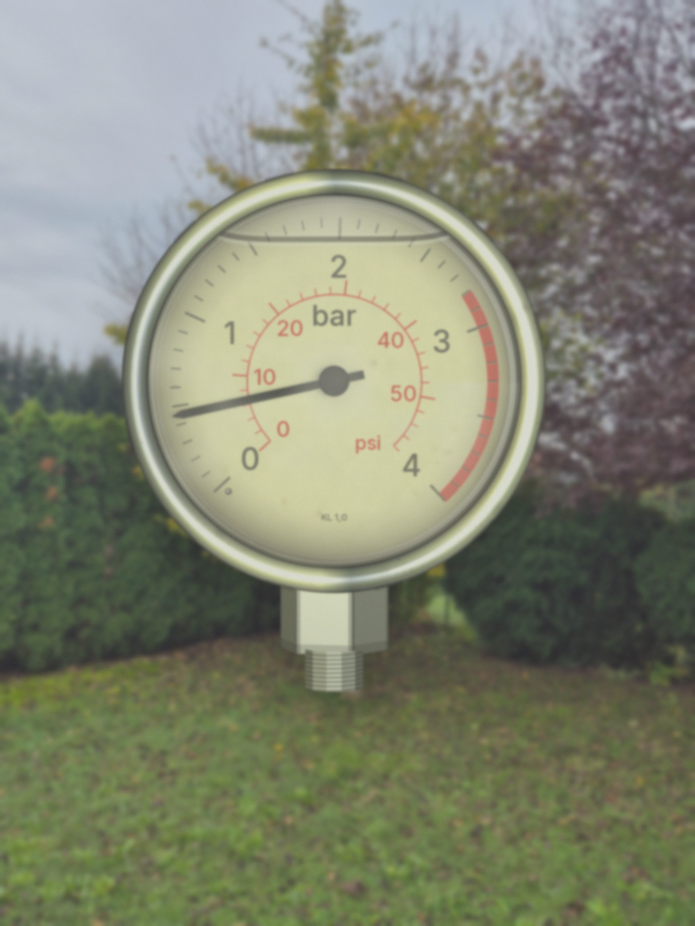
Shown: 0.45,bar
